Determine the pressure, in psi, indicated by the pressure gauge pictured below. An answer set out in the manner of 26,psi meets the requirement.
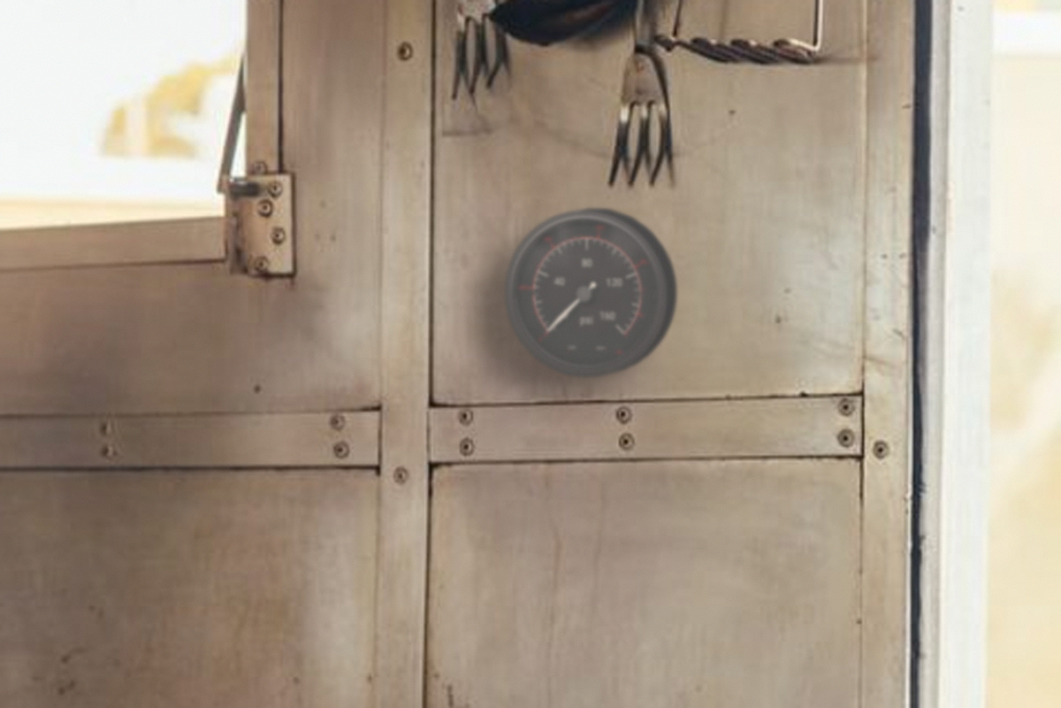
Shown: 0,psi
